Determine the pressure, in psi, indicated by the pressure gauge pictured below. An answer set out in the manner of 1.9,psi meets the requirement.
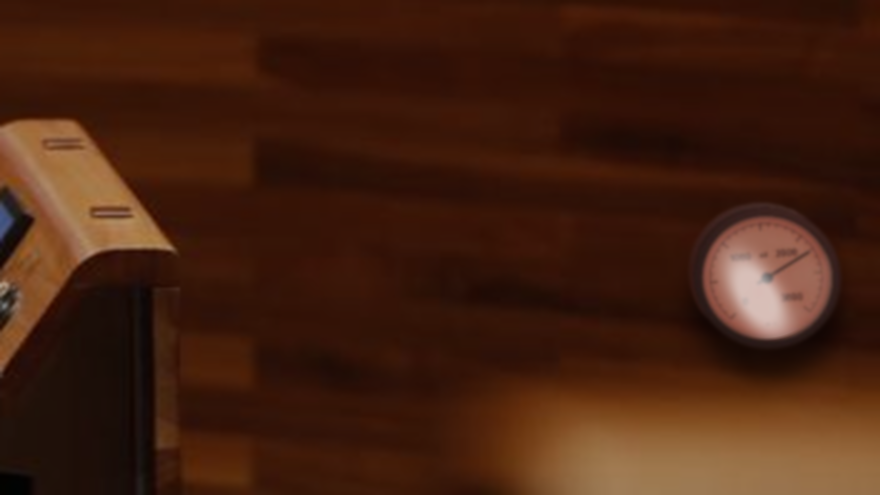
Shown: 2200,psi
